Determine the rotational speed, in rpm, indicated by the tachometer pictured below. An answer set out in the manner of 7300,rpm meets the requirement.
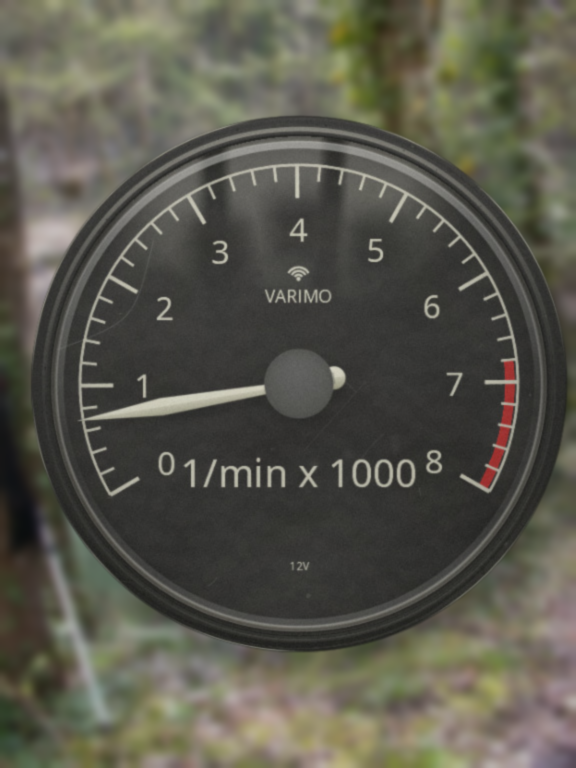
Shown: 700,rpm
